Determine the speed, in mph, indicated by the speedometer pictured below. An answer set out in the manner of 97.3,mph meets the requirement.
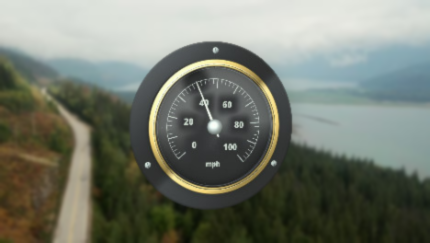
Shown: 40,mph
